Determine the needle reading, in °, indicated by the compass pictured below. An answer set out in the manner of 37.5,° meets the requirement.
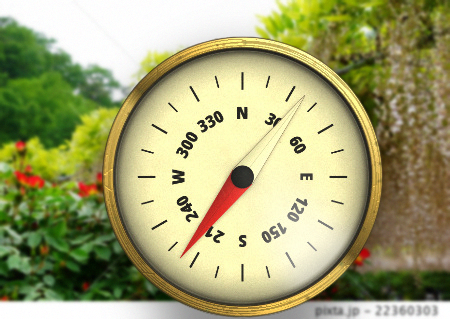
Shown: 217.5,°
